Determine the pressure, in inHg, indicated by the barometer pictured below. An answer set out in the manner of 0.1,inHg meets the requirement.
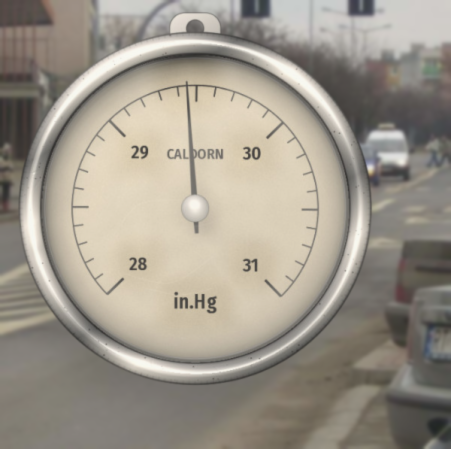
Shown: 29.45,inHg
